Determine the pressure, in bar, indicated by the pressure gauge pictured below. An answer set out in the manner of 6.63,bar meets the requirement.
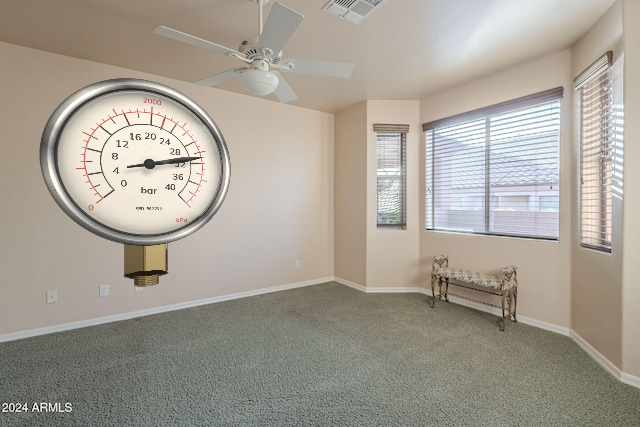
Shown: 31,bar
